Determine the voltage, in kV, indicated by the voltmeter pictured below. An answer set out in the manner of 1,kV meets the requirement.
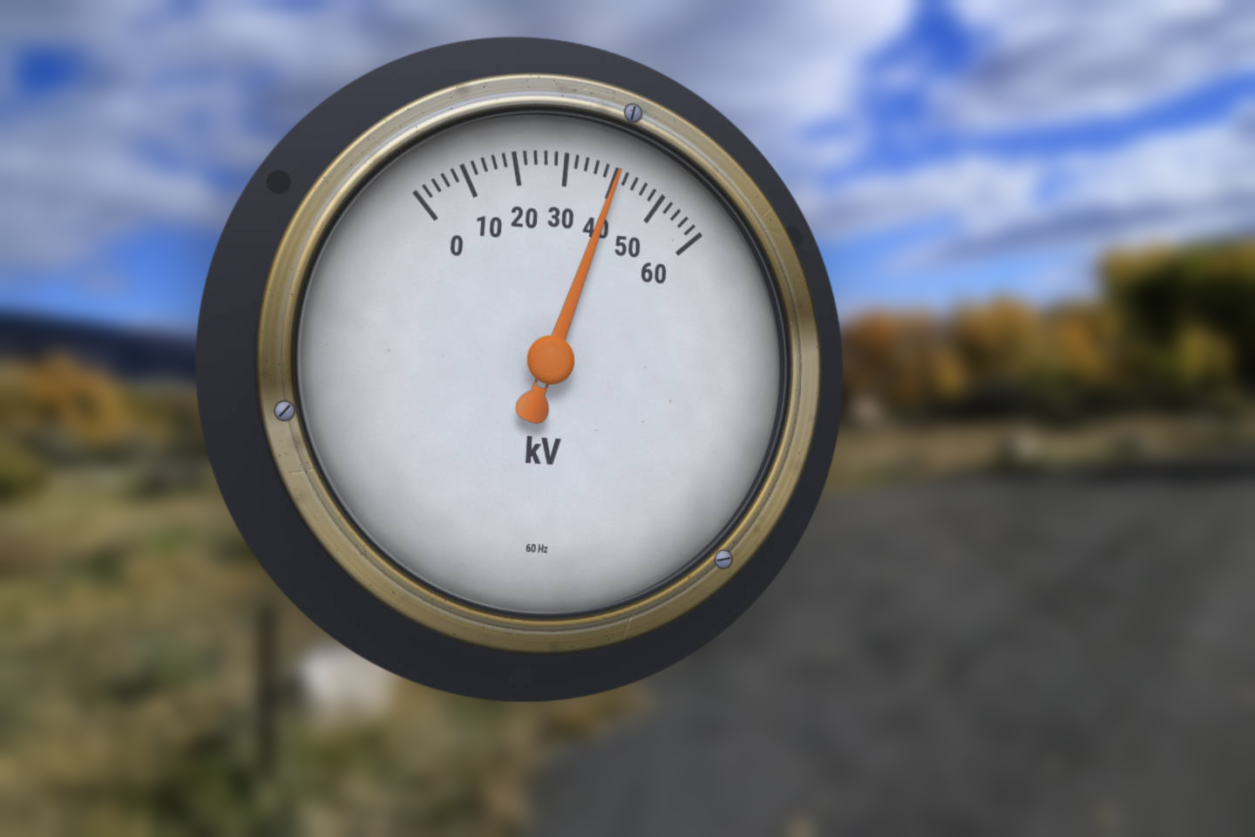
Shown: 40,kV
